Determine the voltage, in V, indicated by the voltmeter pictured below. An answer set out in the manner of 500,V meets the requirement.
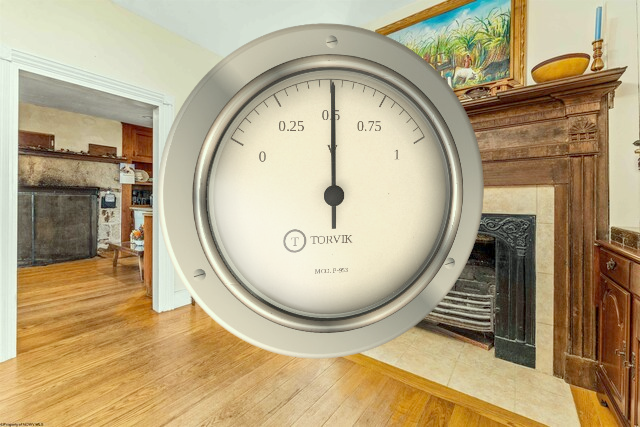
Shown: 0.5,V
